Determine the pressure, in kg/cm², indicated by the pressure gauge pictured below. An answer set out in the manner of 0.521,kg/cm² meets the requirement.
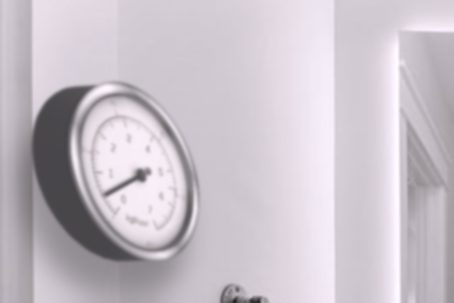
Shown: 0.5,kg/cm²
